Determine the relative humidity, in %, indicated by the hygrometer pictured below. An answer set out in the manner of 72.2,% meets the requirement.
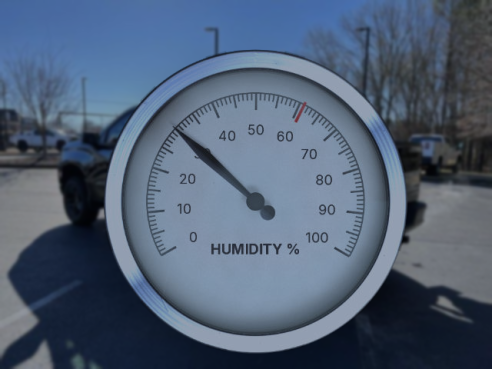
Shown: 30,%
